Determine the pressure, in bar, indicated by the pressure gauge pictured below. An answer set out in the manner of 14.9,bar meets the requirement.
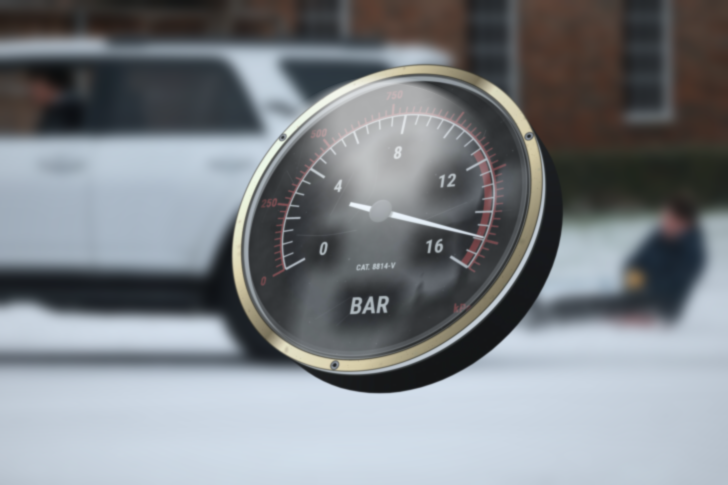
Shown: 15,bar
